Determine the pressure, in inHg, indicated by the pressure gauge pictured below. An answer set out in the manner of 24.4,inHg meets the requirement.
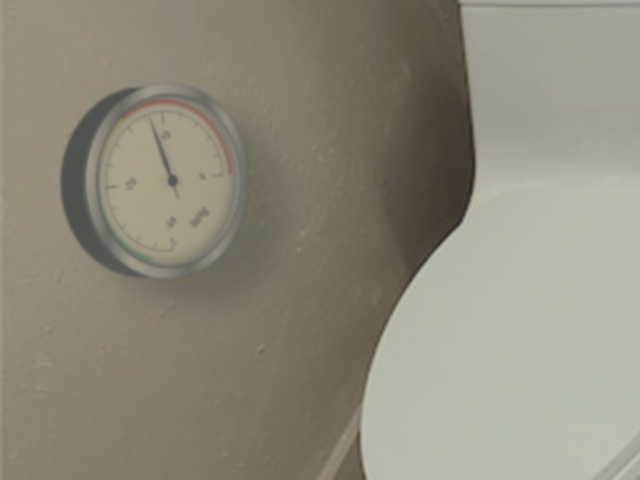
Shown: -12,inHg
